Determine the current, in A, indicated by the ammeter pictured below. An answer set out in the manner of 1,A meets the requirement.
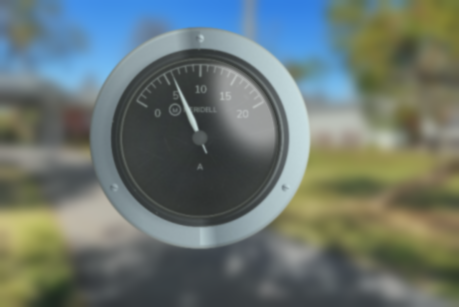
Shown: 6,A
